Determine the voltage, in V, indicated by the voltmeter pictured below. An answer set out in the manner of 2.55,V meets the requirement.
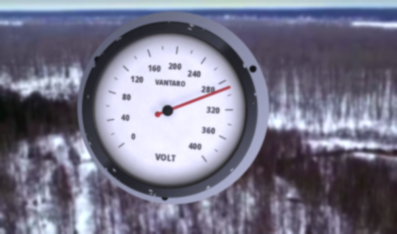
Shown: 290,V
